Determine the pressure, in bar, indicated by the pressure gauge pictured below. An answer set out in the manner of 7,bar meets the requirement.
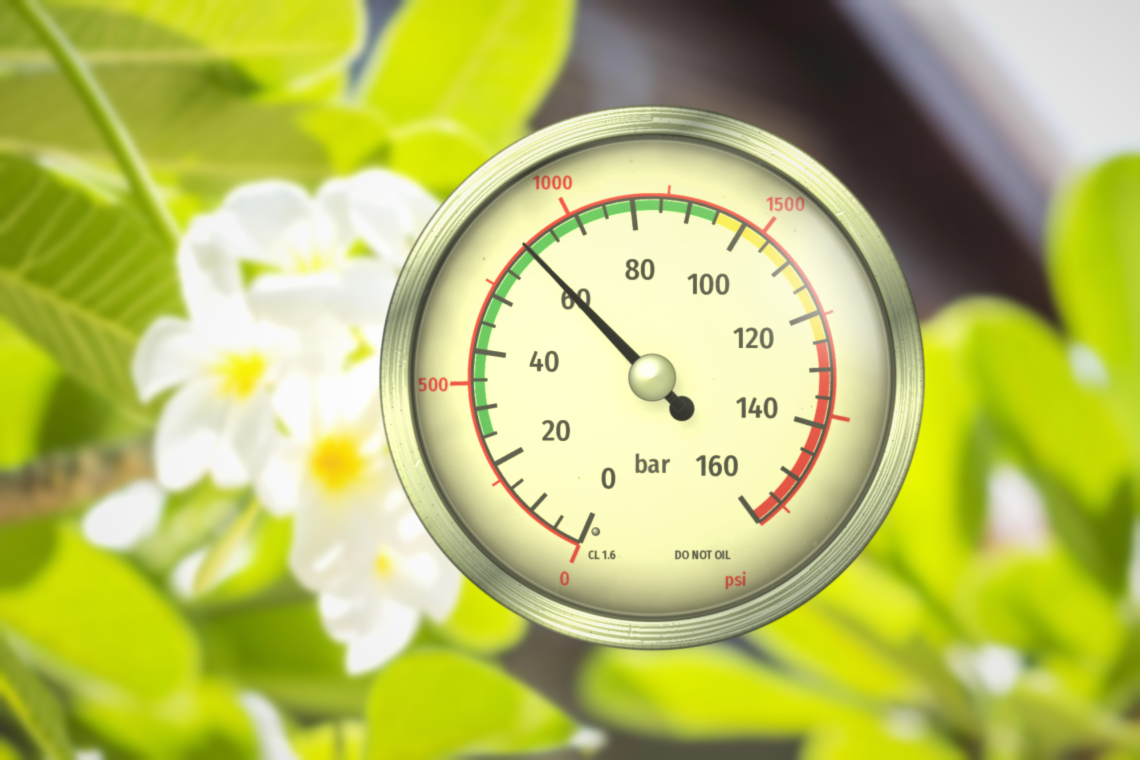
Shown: 60,bar
